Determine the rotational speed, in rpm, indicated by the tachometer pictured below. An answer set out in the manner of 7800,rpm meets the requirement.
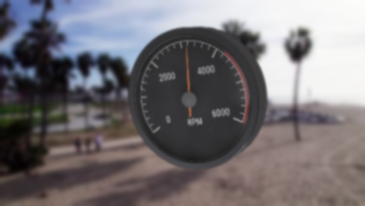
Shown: 3200,rpm
